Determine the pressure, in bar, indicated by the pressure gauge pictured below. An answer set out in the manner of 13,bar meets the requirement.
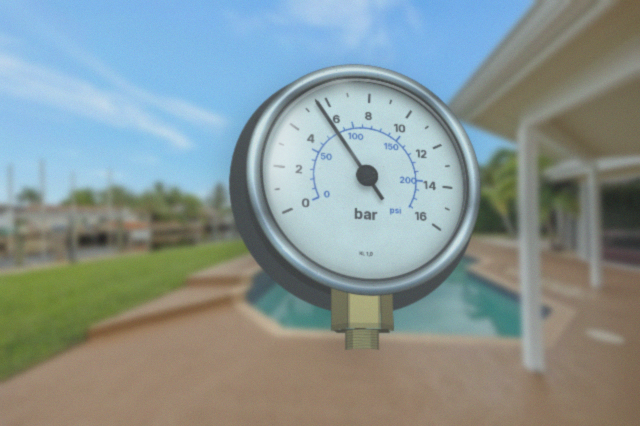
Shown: 5.5,bar
